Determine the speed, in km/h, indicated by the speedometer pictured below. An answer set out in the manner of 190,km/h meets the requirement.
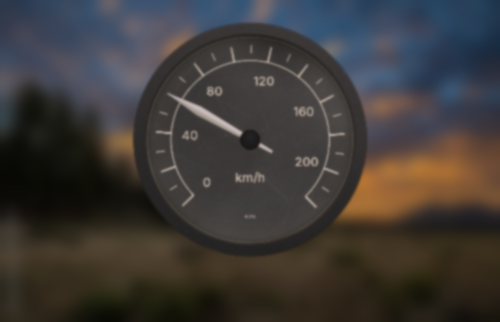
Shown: 60,km/h
